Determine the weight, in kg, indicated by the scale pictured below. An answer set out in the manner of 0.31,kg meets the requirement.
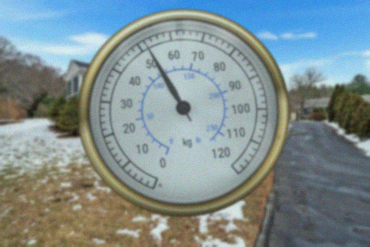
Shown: 52,kg
